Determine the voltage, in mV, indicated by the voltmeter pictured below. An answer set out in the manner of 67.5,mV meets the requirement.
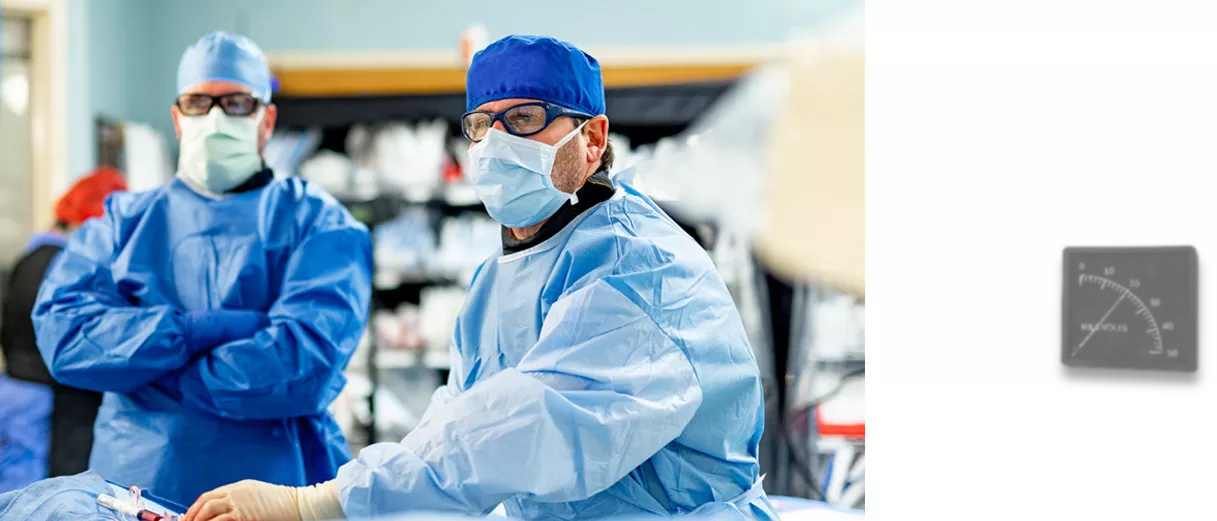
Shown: 20,mV
